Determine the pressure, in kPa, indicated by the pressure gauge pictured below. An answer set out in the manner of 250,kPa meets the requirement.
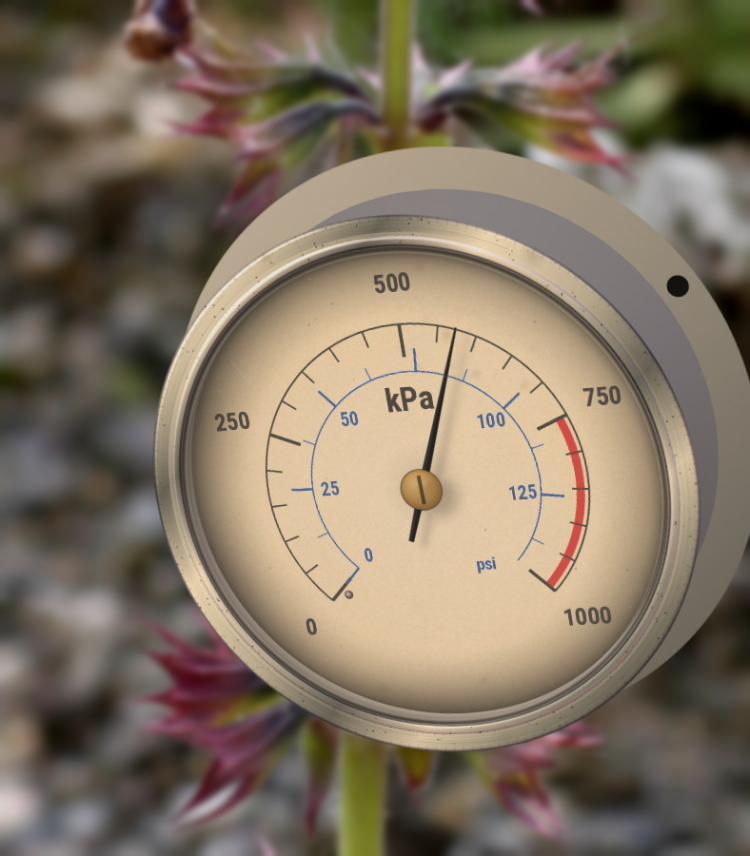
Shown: 575,kPa
